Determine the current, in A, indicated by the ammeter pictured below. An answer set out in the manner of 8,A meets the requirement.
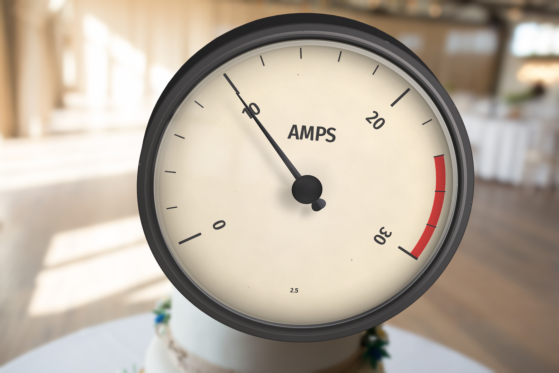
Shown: 10,A
